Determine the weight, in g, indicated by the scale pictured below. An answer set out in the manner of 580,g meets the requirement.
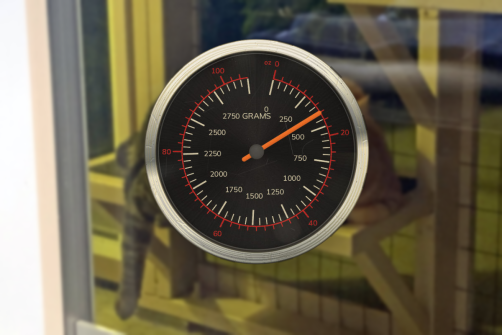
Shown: 400,g
